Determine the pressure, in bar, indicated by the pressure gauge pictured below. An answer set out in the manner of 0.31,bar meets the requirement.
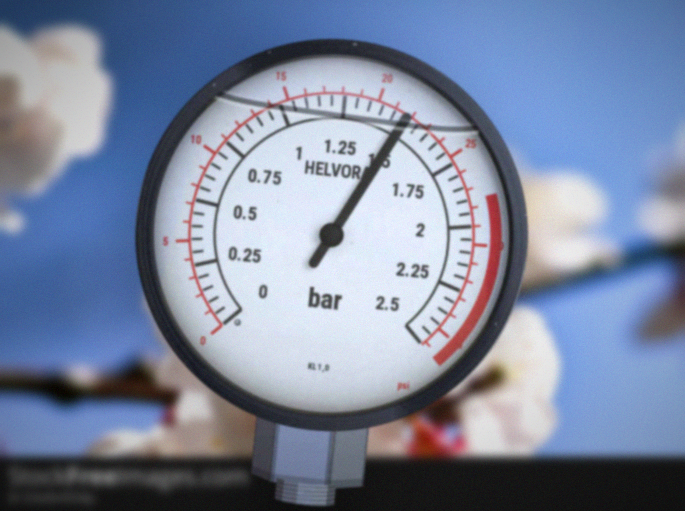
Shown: 1.5,bar
